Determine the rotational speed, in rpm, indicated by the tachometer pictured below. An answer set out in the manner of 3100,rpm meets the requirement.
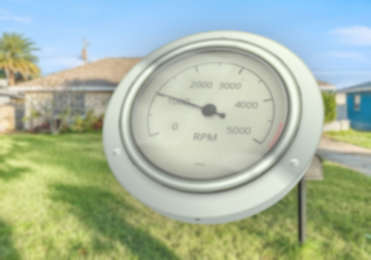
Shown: 1000,rpm
